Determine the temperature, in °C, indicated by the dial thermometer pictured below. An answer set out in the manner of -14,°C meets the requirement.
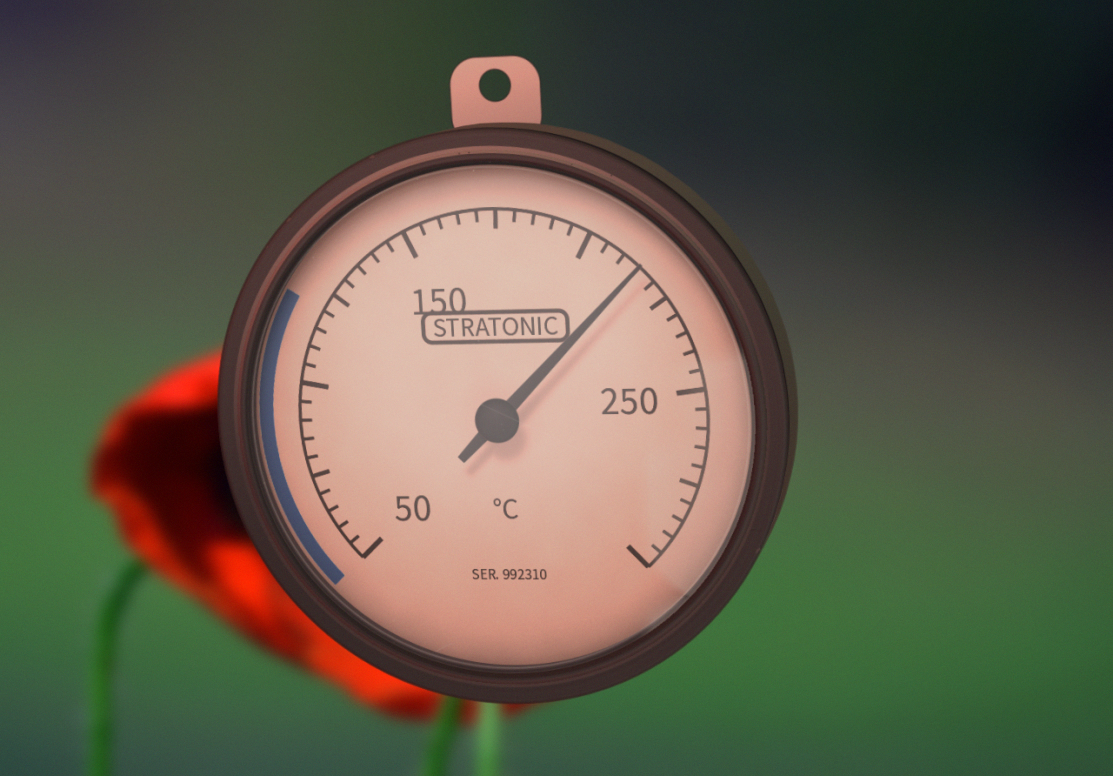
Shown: 215,°C
